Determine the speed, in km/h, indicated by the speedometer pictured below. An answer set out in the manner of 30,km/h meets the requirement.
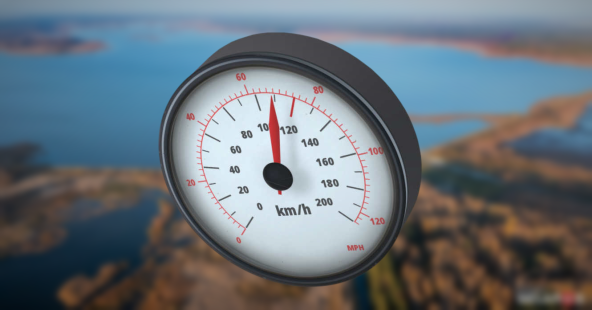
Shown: 110,km/h
